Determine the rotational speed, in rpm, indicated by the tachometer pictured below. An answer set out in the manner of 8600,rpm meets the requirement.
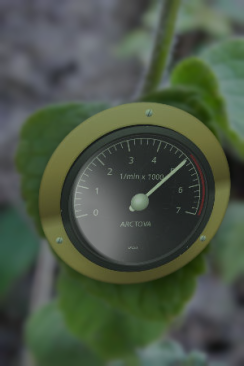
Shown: 5000,rpm
